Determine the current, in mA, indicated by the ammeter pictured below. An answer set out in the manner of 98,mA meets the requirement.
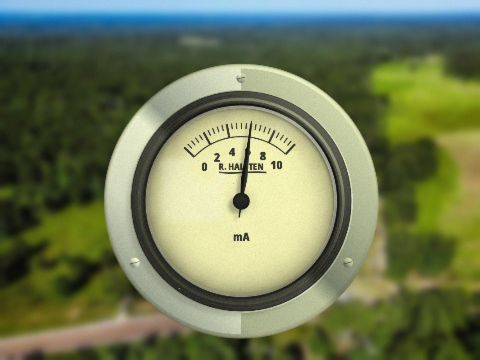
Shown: 6,mA
